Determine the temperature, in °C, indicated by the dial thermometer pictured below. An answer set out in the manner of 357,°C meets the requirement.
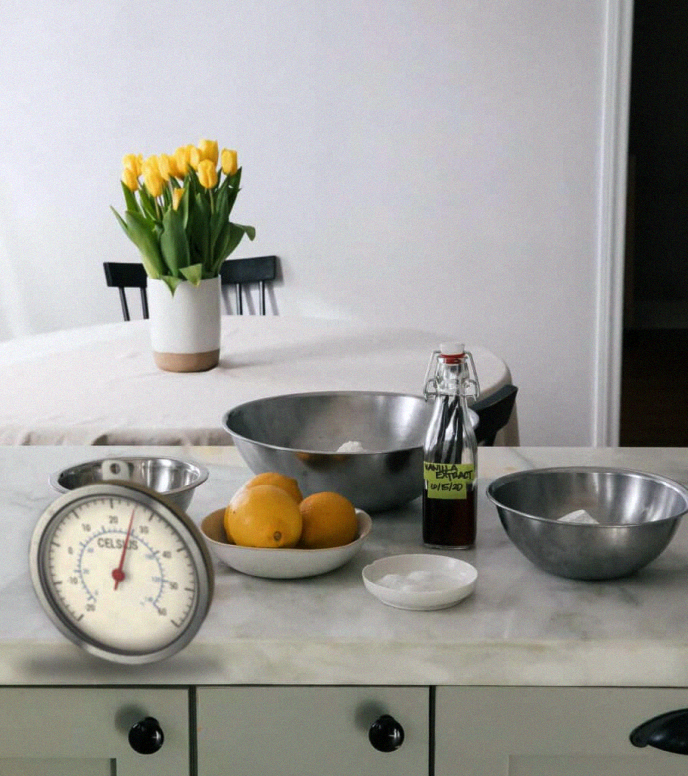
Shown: 26,°C
